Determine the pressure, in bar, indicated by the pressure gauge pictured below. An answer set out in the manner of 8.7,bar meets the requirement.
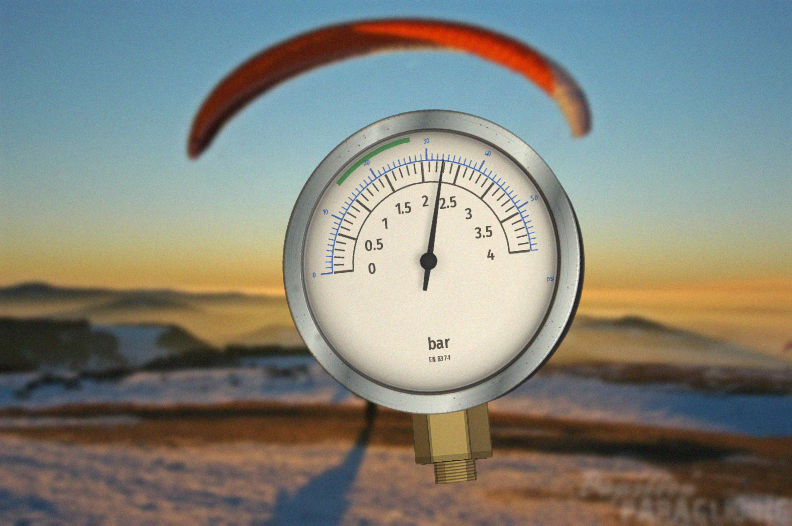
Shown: 2.3,bar
